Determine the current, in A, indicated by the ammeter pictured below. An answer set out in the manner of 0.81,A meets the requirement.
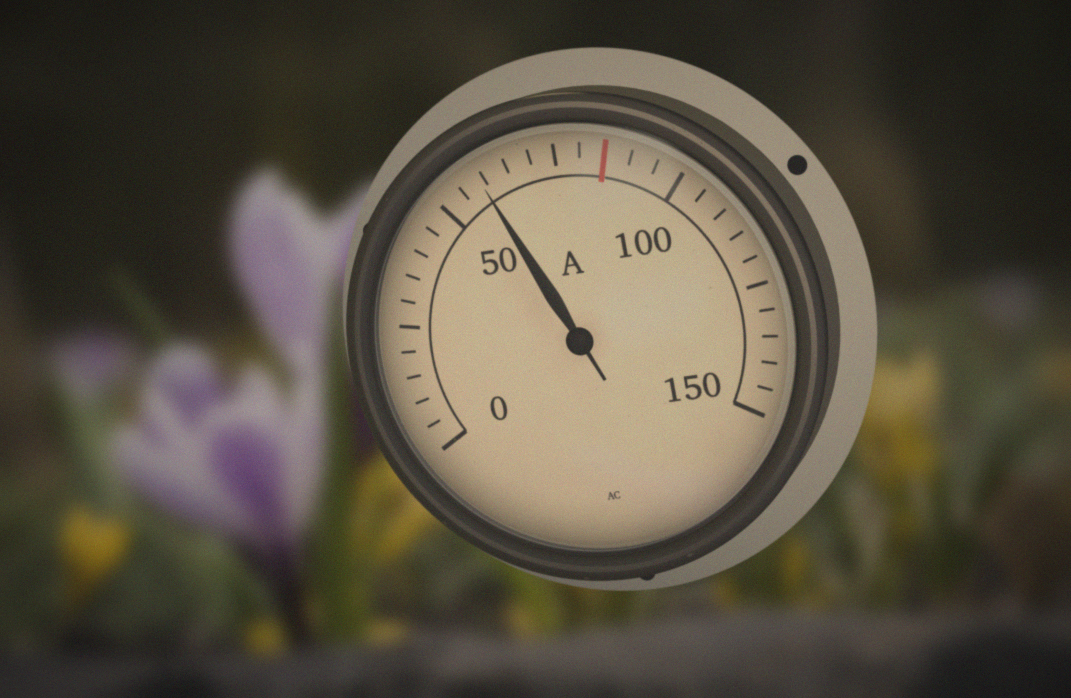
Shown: 60,A
